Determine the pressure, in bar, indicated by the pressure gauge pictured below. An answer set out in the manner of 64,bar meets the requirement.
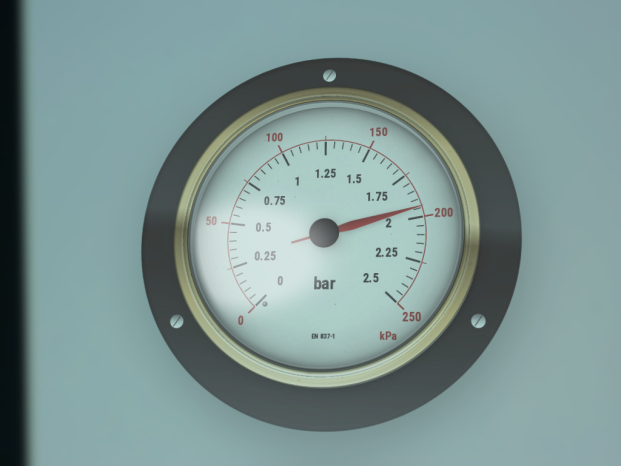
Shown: 1.95,bar
